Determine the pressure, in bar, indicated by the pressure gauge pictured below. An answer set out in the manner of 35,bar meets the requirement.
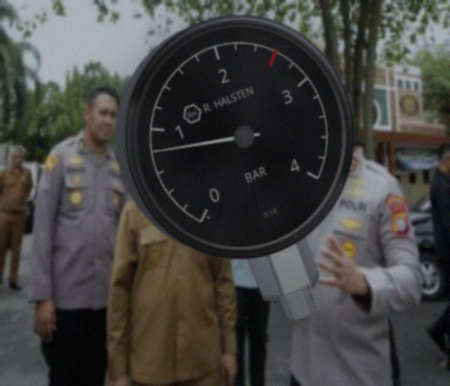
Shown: 0.8,bar
